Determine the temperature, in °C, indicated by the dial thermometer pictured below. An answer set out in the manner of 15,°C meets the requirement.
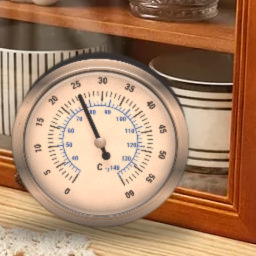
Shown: 25,°C
